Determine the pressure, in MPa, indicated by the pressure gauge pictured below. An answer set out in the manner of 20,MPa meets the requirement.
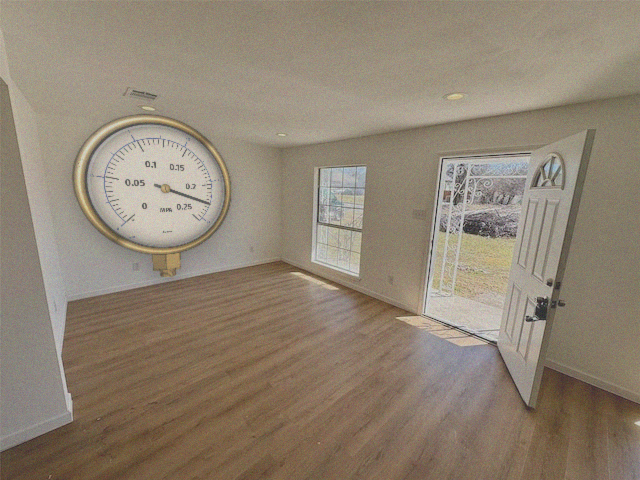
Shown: 0.225,MPa
